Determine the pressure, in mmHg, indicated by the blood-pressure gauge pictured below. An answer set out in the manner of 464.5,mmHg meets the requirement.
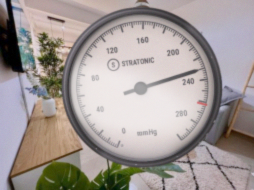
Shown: 230,mmHg
